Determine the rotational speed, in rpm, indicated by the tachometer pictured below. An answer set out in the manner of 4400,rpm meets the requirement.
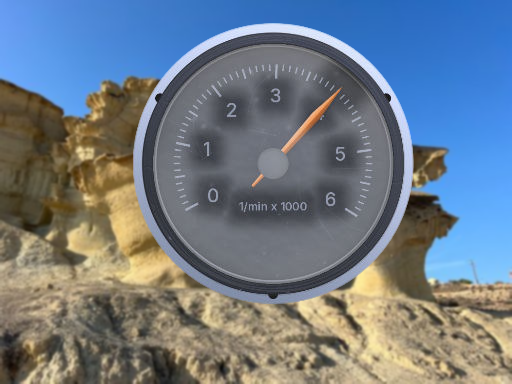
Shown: 4000,rpm
